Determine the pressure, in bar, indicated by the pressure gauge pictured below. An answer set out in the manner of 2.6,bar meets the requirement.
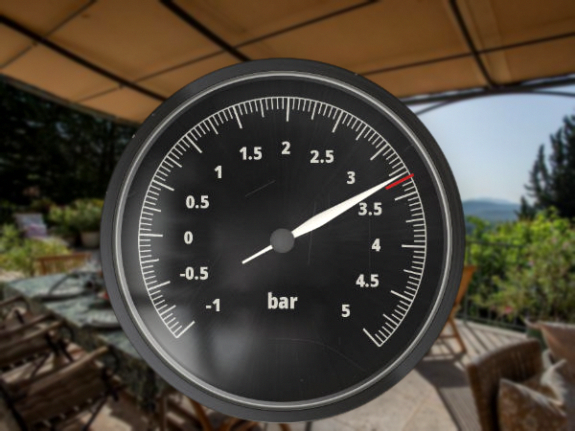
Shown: 3.3,bar
